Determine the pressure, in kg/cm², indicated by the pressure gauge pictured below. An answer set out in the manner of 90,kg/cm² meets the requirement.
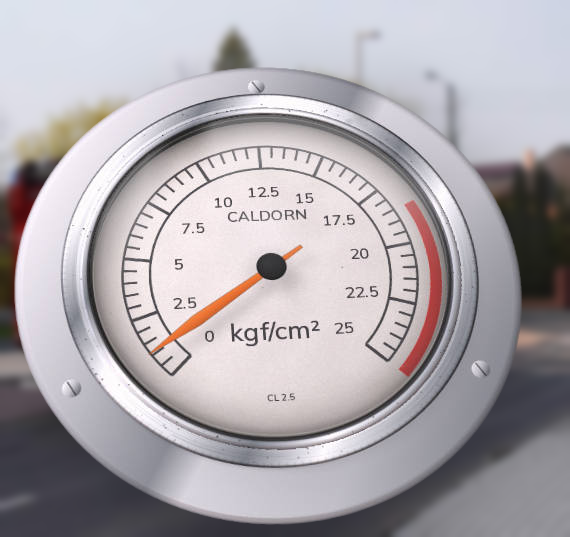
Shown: 1,kg/cm²
